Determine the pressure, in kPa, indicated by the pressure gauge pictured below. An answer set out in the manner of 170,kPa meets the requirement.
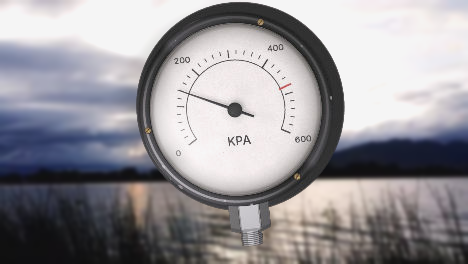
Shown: 140,kPa
